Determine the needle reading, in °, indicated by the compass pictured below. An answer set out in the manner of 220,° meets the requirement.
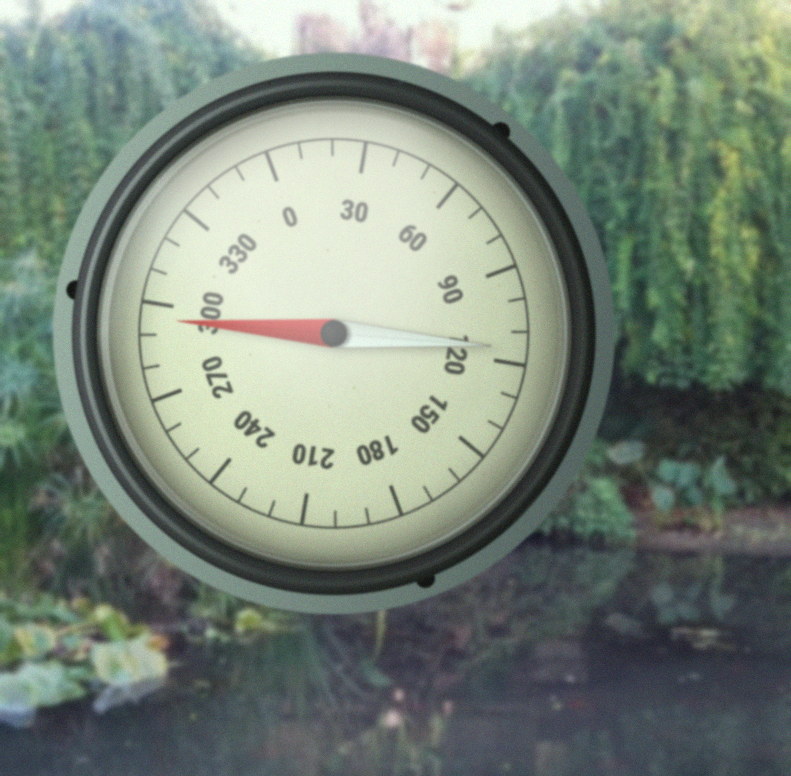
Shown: 295,°
